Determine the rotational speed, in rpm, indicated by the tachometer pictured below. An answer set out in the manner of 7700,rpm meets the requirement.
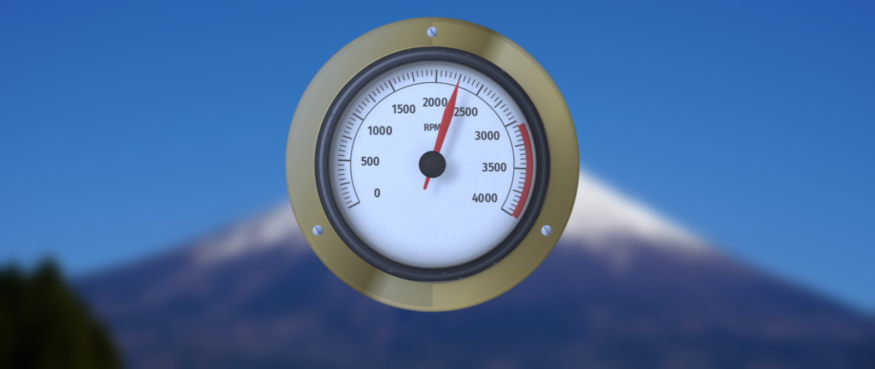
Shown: 2250,rpm
